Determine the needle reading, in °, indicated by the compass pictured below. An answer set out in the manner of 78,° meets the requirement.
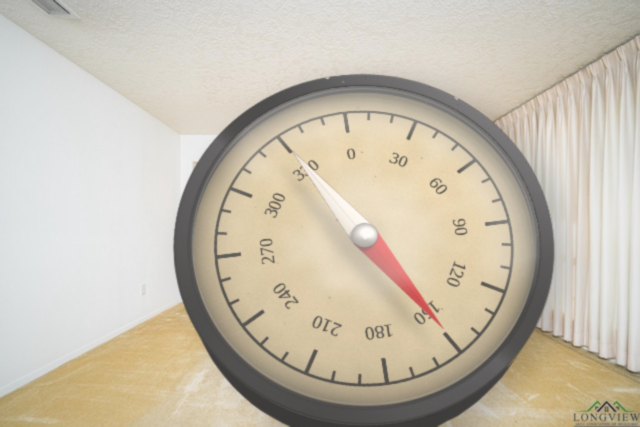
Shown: 150,°
